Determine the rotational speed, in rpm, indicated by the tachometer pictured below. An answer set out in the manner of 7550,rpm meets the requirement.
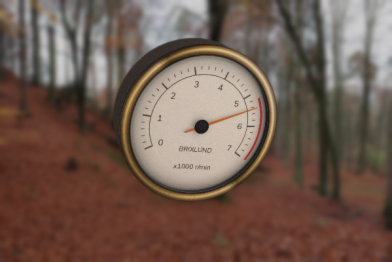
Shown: 5400,rpm
